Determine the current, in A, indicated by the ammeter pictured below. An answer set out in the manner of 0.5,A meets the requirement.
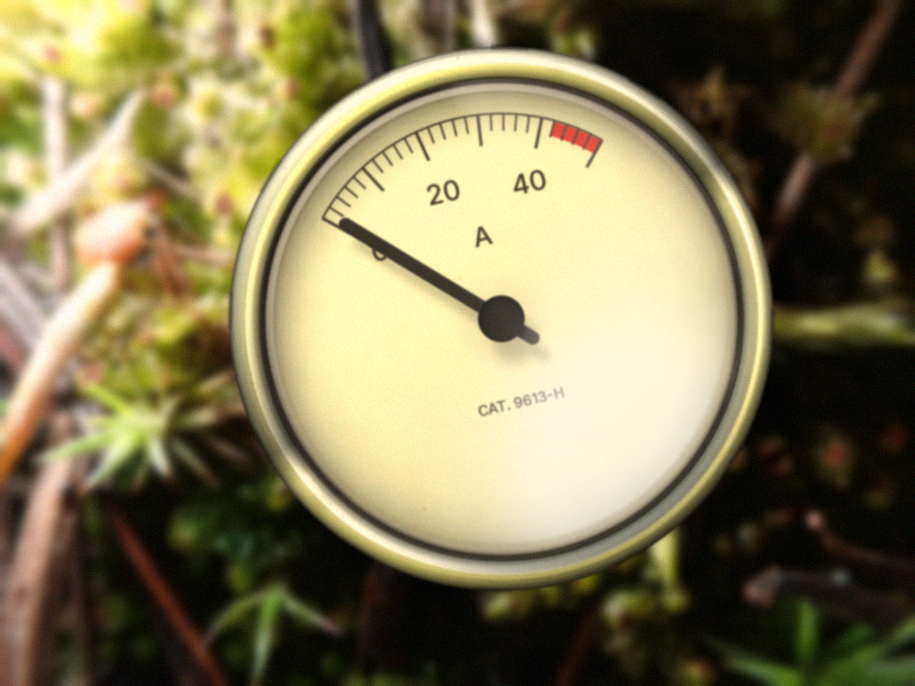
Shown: 1,A
